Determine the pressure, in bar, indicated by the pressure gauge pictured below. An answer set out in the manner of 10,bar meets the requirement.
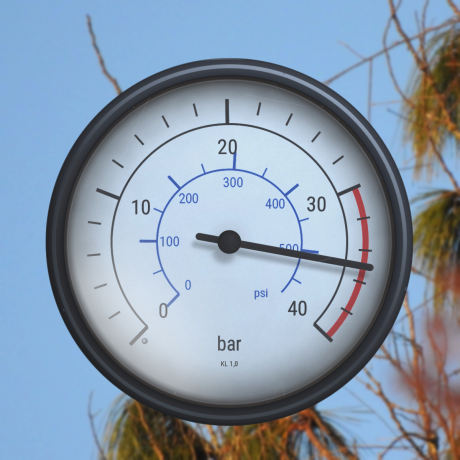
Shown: 35,bar
